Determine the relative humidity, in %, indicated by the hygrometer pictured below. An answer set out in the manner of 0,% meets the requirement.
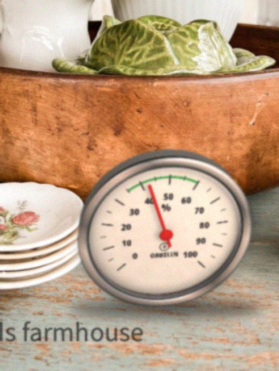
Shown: 42.5,%
